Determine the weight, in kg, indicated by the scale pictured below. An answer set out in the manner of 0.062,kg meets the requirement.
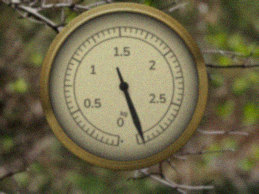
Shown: 2.95,kg
